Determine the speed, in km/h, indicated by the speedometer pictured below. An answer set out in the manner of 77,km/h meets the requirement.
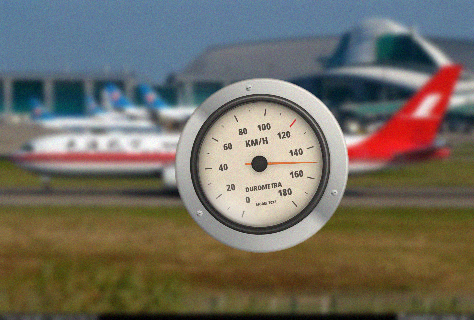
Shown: 150,km/h
